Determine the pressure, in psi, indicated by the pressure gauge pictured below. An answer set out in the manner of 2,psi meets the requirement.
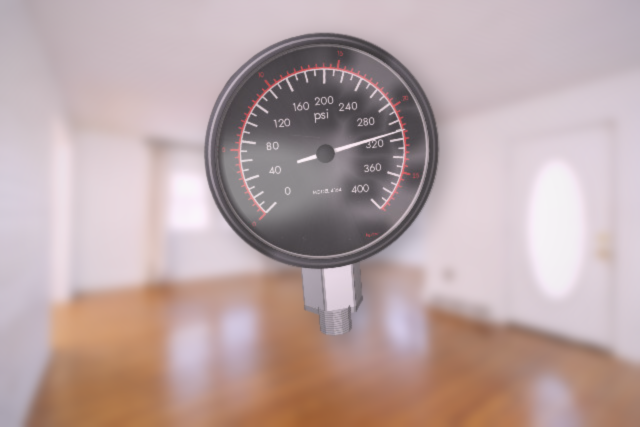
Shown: 310,psi
